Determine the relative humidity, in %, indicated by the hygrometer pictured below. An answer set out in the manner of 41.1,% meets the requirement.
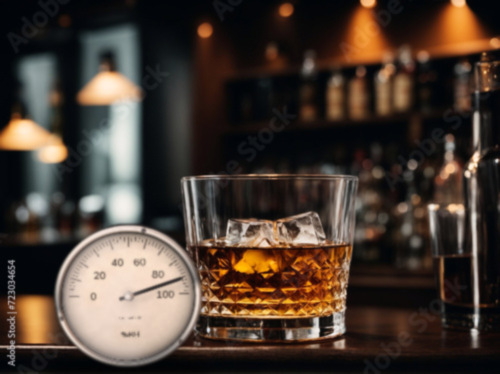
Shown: 90,%
